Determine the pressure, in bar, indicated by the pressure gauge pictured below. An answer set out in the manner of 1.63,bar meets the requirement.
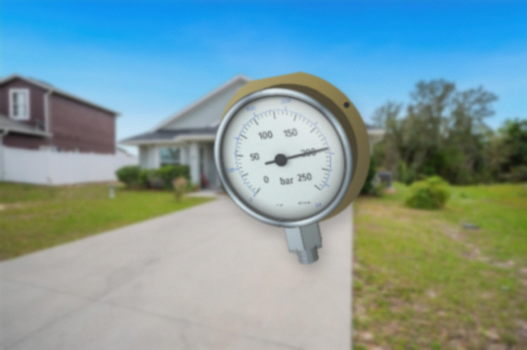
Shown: 200,bar
